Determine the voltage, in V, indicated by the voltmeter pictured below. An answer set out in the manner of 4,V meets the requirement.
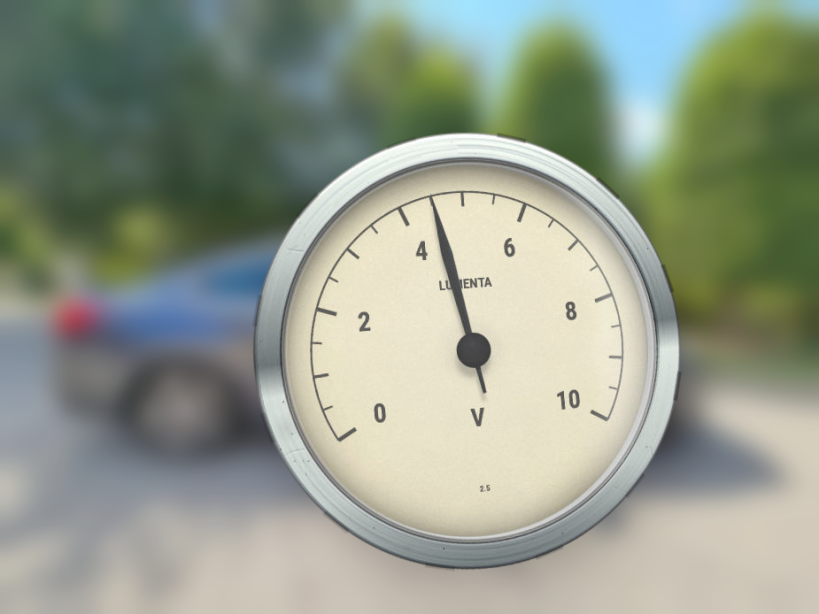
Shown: 4.5,V
